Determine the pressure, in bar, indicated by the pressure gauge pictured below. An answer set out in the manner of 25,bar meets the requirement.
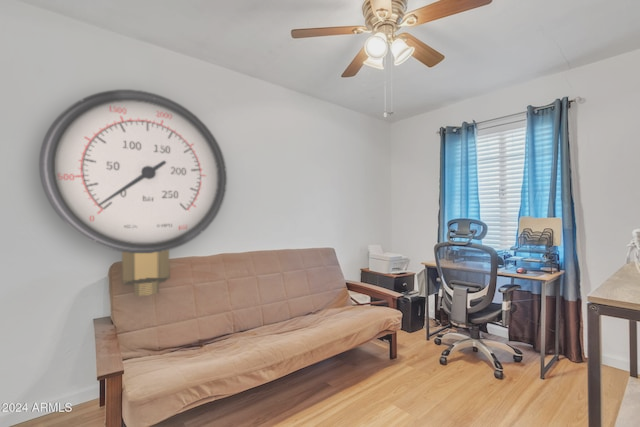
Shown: 5,bar
